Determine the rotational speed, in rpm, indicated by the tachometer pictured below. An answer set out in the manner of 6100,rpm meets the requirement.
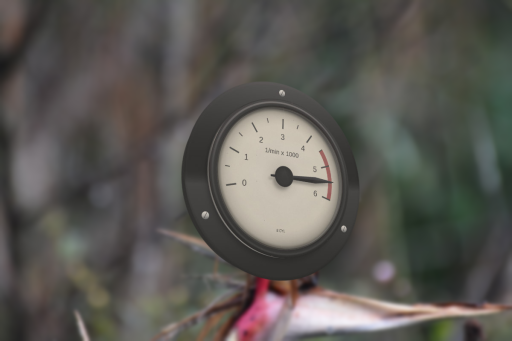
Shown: 5500,rpm
